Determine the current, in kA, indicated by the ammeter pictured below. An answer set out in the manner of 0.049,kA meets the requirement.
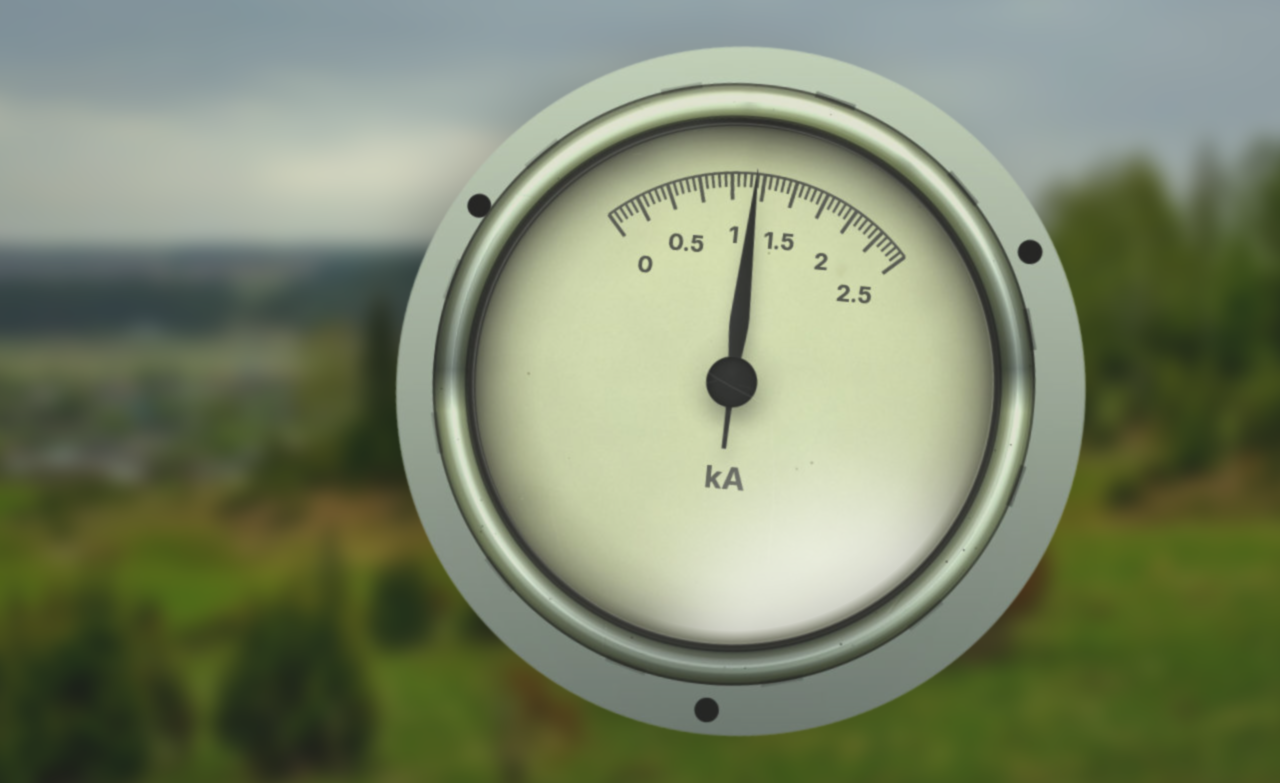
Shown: 1.2,kA
